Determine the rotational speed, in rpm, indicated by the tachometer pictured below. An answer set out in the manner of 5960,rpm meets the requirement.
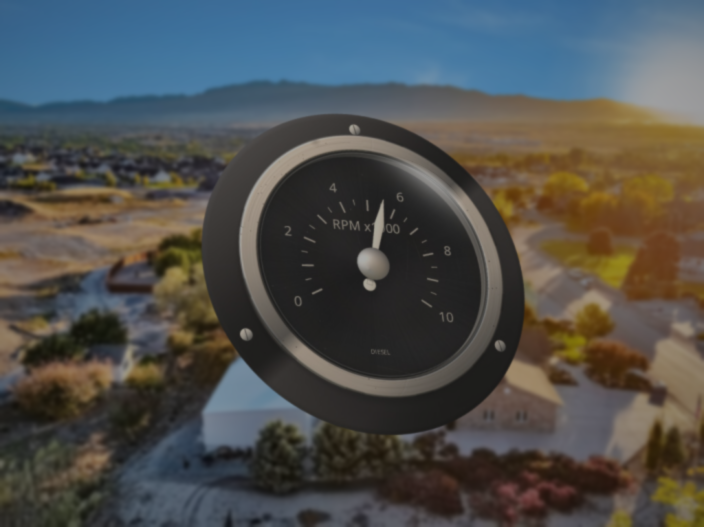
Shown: 5500,rpm
